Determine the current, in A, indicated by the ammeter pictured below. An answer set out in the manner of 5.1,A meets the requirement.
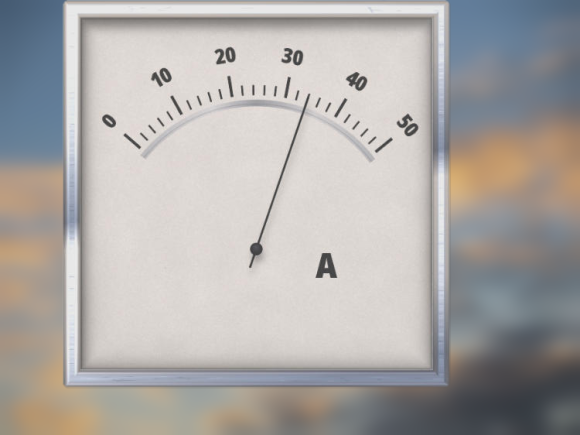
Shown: 34,A
